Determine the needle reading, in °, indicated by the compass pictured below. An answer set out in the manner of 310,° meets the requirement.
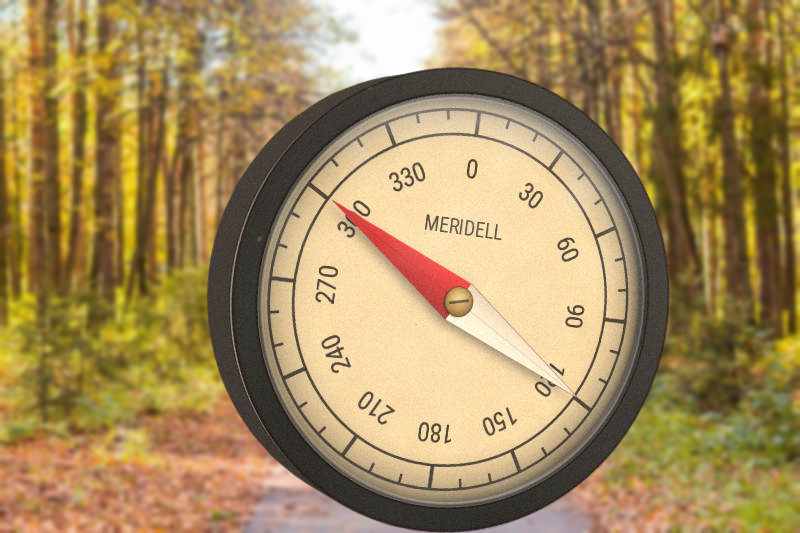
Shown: 300,°
